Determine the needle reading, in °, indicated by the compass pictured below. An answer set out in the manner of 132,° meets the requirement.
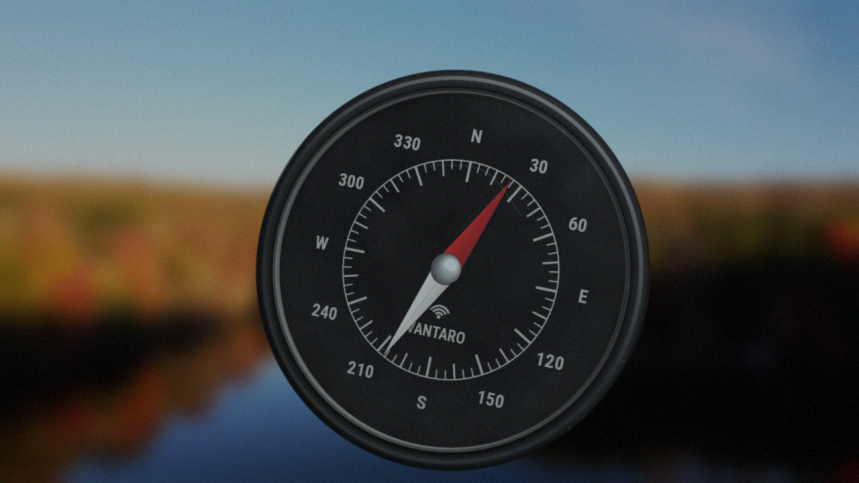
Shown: 25,°
